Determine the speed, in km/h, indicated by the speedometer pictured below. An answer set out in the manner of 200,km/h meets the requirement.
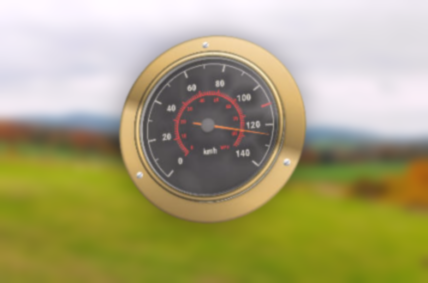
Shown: 125,km/h
